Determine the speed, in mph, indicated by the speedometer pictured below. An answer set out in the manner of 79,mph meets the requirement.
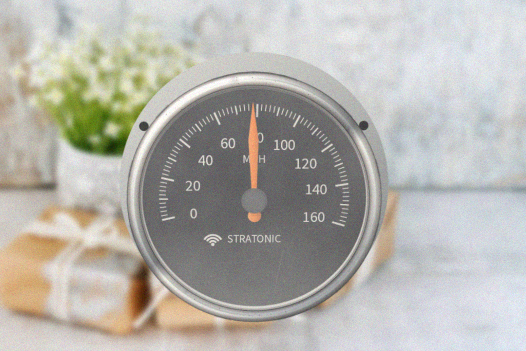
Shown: 78,mph
